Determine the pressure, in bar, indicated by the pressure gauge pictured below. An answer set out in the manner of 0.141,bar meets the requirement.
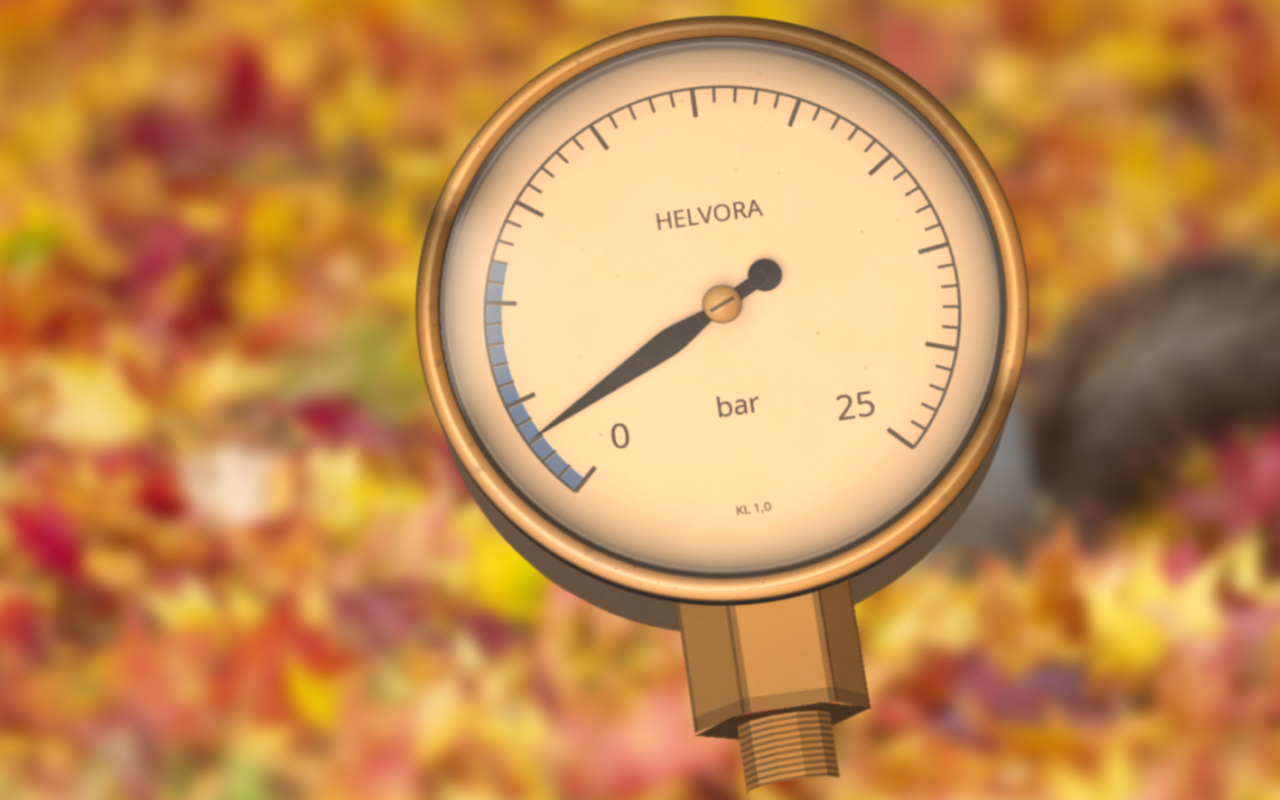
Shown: 1.5,bar
